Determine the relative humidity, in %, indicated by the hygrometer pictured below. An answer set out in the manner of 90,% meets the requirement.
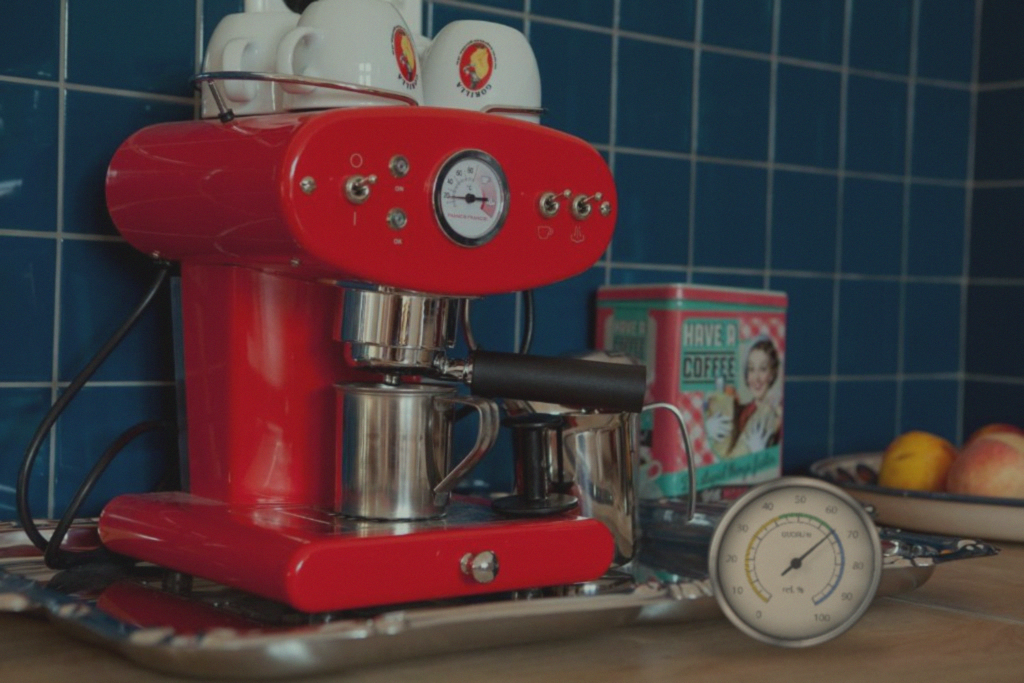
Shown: 65,%
